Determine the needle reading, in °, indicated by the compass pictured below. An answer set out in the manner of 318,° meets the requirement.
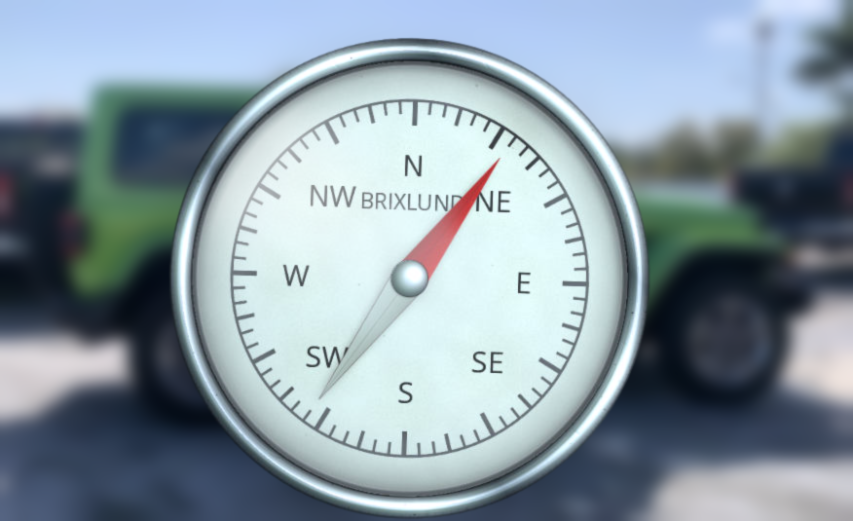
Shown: 35,°
